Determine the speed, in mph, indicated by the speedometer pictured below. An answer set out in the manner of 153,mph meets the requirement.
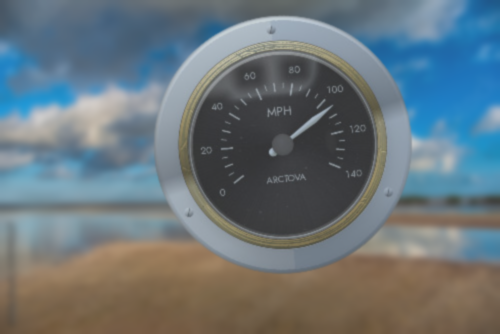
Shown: 105,mph
